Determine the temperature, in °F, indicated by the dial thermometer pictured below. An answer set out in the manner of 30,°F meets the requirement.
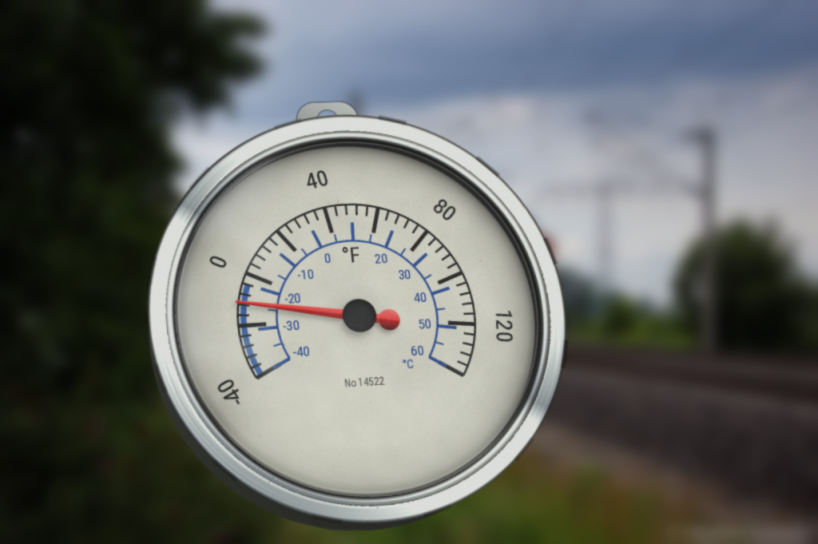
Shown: -12,°F
